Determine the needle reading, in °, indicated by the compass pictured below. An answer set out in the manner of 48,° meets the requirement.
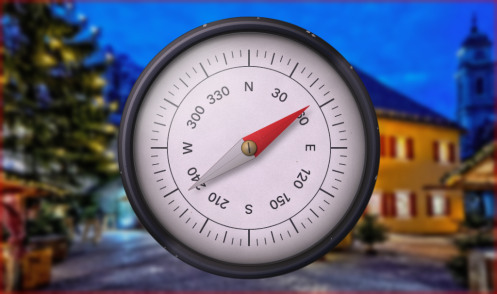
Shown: 55,°
